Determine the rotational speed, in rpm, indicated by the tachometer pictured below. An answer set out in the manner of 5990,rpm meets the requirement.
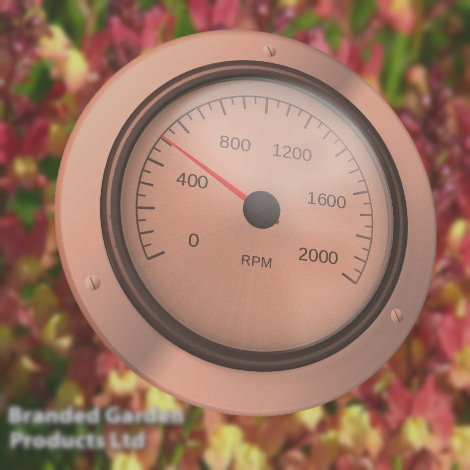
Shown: 500,rpm
